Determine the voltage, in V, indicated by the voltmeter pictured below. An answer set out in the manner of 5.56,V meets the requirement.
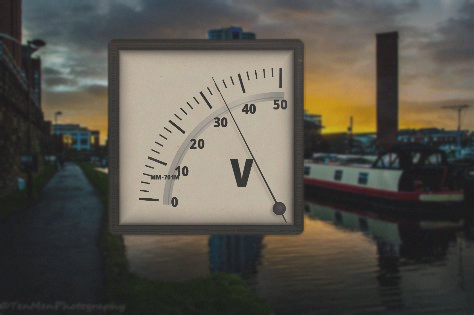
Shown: 34,V
